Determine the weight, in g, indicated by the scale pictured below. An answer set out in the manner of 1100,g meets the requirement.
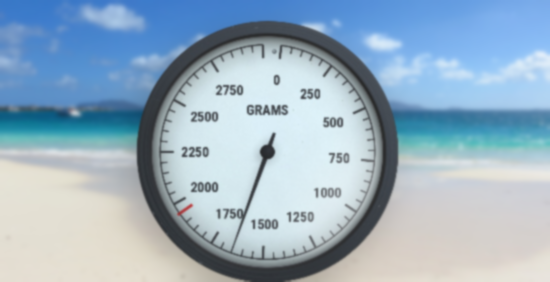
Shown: 1650,g
